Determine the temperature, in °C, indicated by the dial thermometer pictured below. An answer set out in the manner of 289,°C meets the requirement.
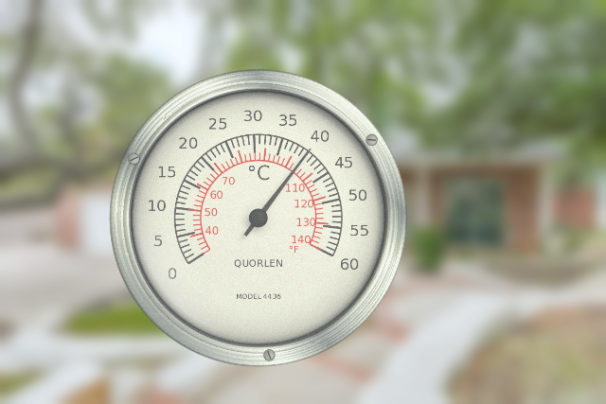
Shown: 40,°C
